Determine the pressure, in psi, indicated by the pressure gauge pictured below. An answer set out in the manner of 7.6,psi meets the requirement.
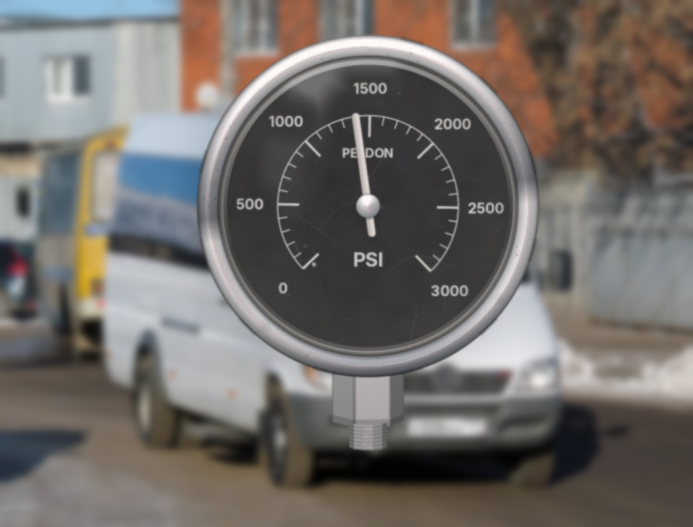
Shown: 1400,psi
